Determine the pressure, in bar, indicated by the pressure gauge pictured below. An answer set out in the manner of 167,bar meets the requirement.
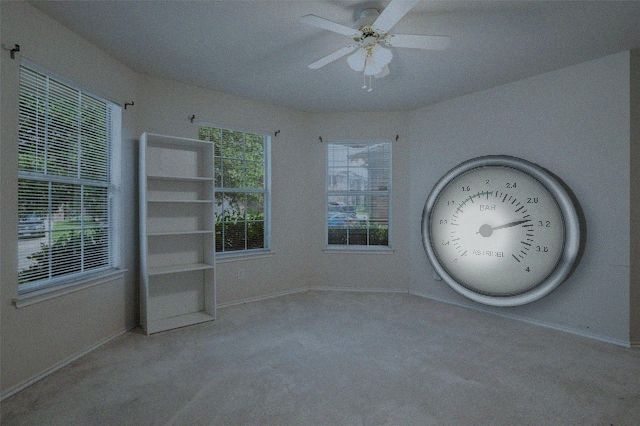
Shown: 3.1,bar
